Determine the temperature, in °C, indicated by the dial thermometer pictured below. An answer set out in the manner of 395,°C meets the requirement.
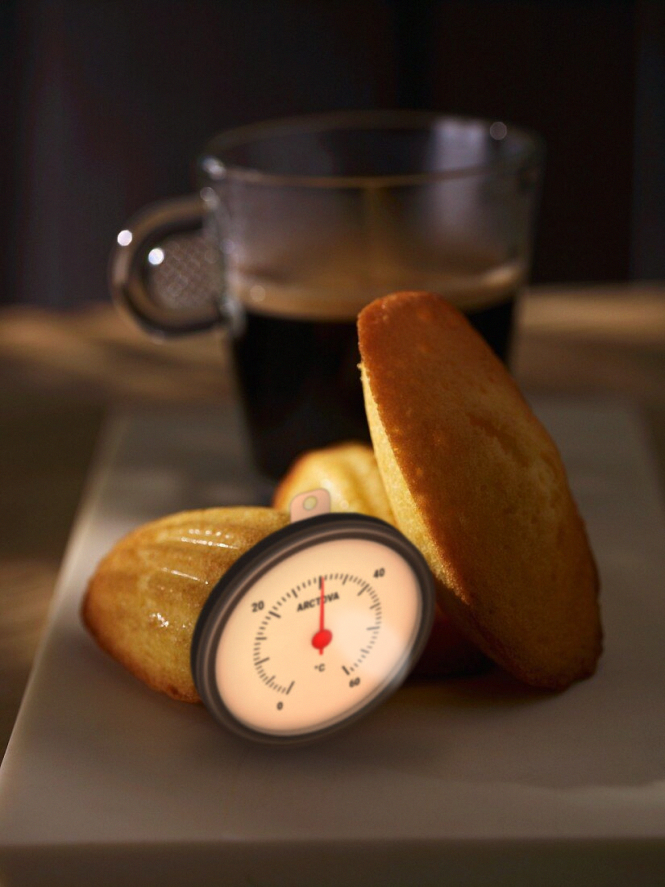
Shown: 30,°C
